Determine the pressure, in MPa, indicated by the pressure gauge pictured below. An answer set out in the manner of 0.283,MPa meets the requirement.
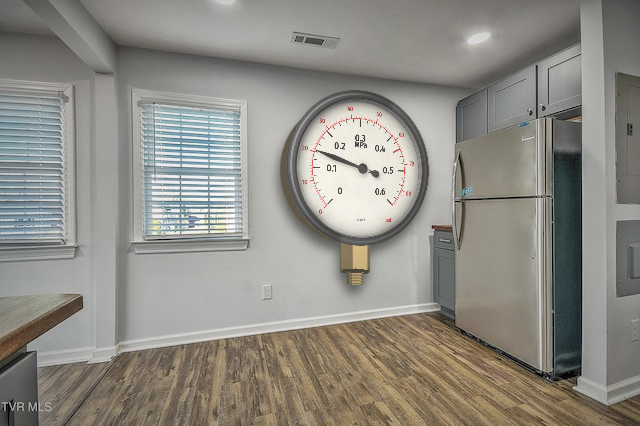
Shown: 0.14,MPa
